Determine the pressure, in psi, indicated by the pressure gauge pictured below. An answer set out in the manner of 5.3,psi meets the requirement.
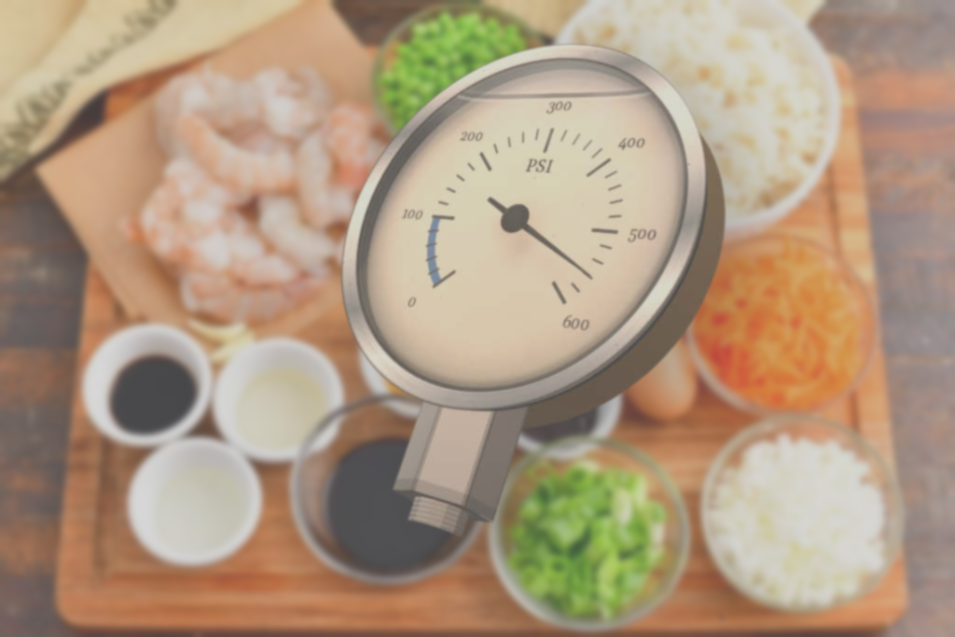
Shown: 560,psi
